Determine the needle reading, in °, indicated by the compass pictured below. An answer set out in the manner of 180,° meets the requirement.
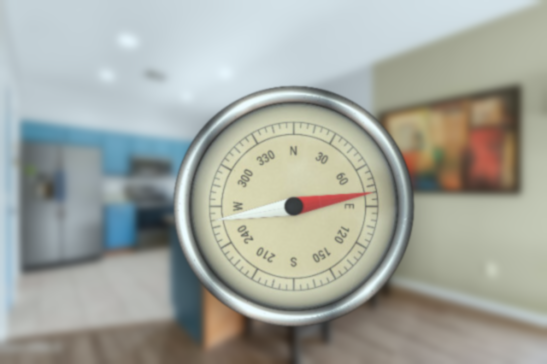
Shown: 80,°
